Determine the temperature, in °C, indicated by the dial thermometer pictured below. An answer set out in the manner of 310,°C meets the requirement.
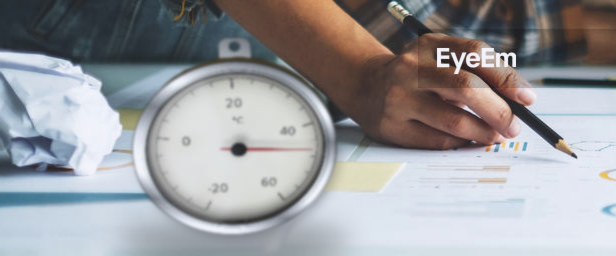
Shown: 46,°C
